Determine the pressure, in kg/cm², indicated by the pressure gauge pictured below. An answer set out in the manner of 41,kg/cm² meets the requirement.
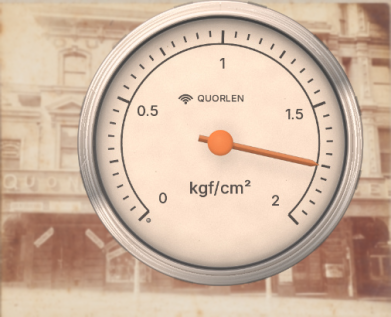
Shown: 1.75,kg/cm²
